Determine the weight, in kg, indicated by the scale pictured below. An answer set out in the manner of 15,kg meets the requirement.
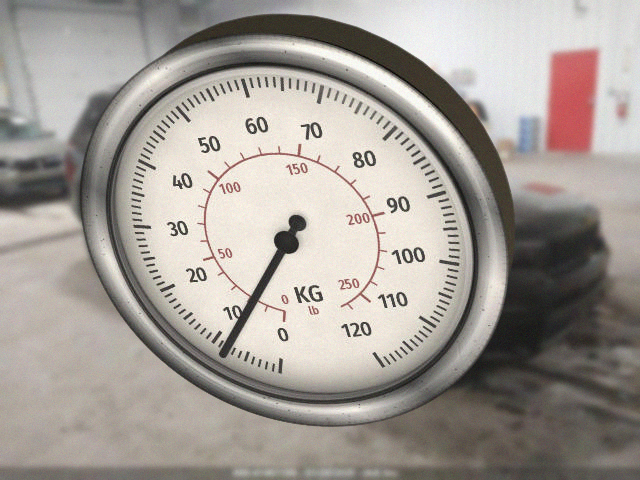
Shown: 8,kg
